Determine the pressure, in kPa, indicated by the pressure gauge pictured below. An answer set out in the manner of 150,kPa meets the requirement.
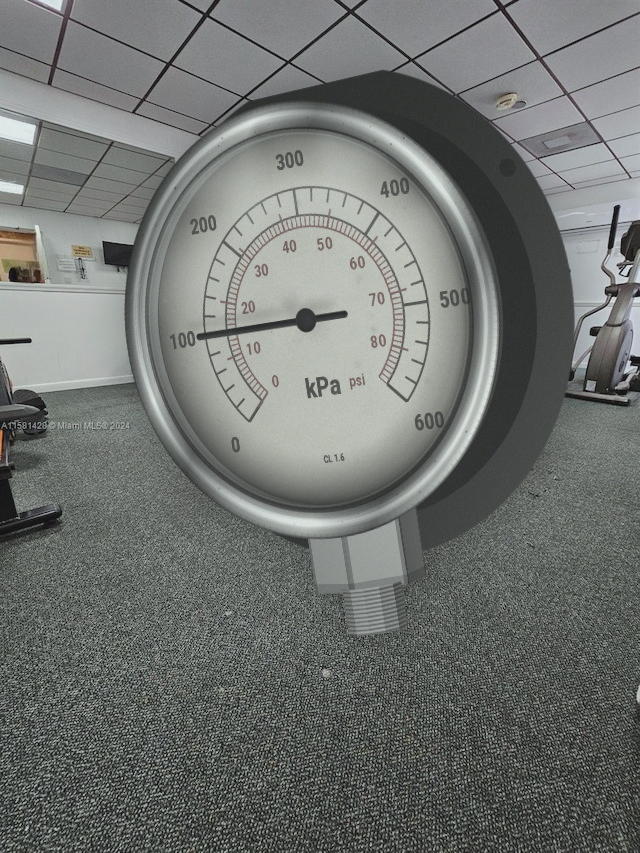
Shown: 100,kPa
